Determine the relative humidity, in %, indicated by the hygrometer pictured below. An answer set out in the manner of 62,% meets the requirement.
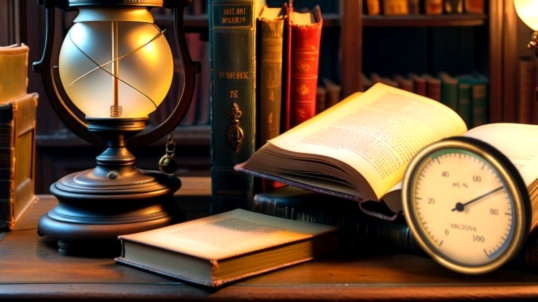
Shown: 70,%
